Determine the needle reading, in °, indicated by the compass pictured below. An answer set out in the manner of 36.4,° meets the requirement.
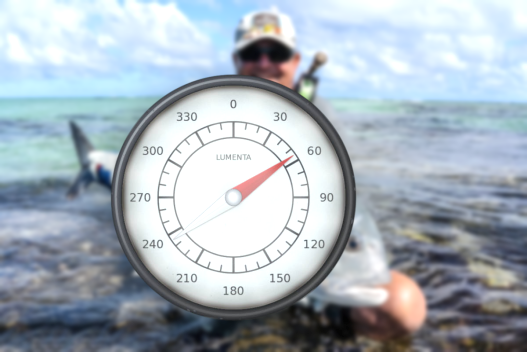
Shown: 55,°
